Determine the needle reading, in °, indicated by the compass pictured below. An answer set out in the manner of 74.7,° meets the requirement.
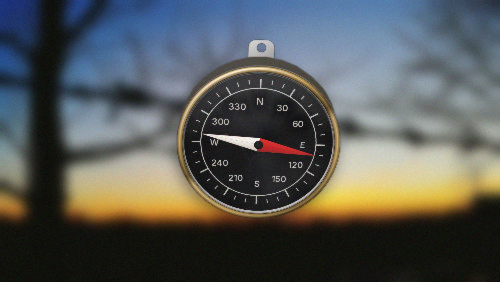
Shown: 100,°
